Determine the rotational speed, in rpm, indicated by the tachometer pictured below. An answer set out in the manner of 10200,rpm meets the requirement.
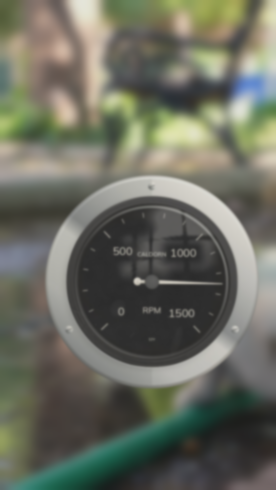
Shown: 1250,rpm
